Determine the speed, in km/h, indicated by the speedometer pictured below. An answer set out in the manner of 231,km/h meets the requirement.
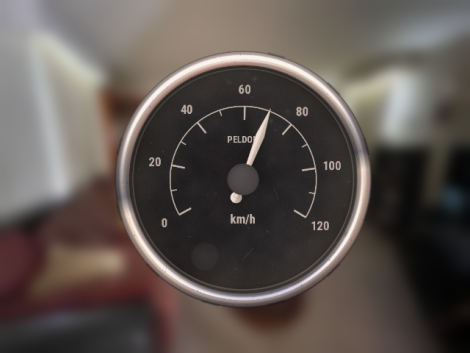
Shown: 70,km/h
